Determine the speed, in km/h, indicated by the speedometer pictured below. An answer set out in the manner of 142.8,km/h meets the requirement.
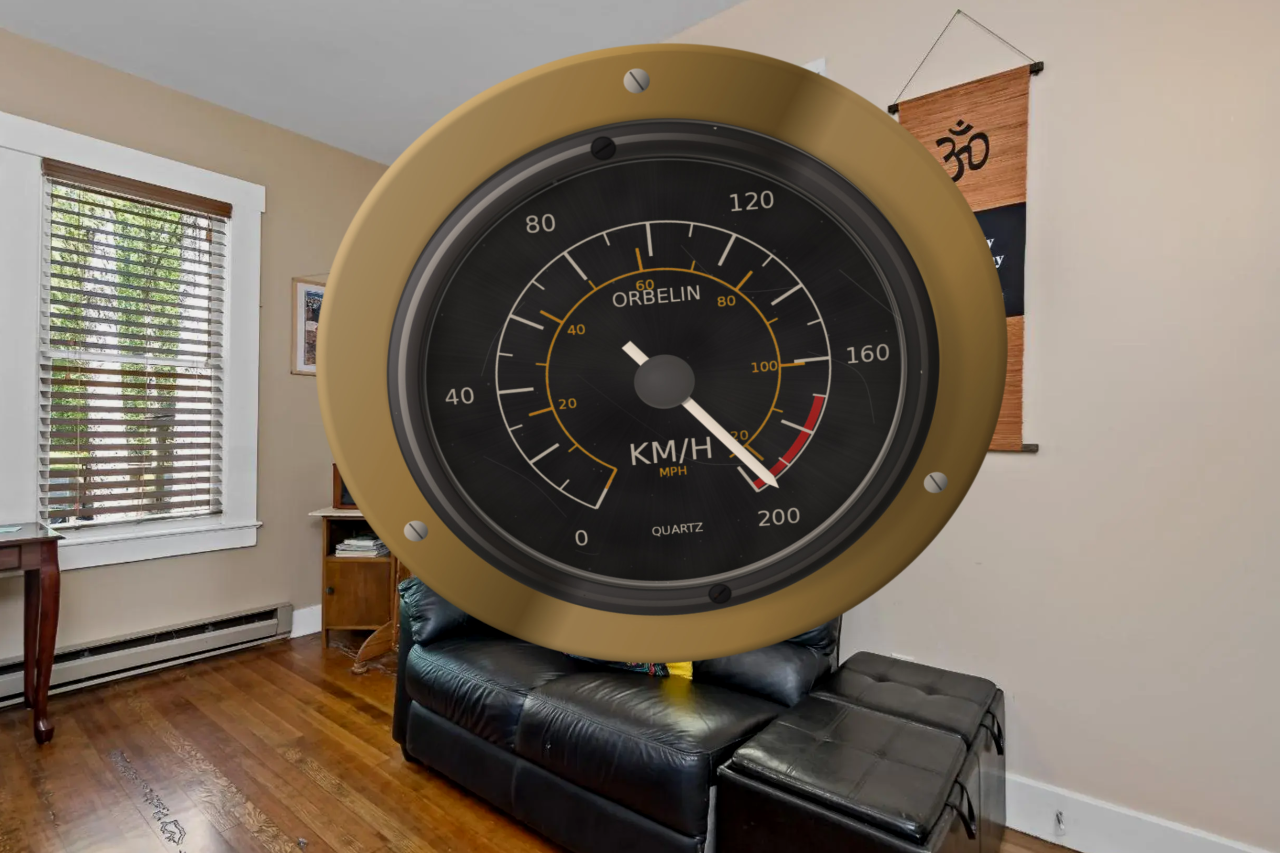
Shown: 195,km/h
